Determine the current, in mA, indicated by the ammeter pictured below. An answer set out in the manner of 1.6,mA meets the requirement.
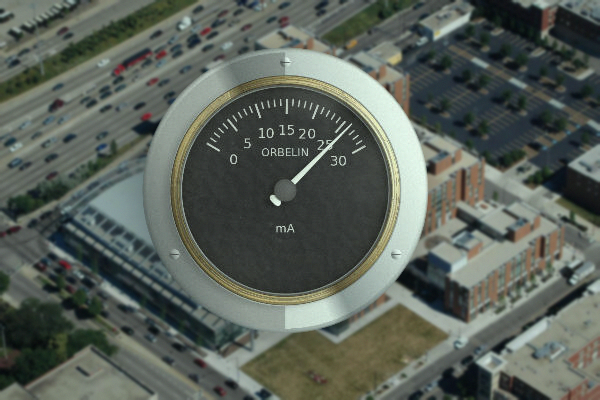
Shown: 26,mA
